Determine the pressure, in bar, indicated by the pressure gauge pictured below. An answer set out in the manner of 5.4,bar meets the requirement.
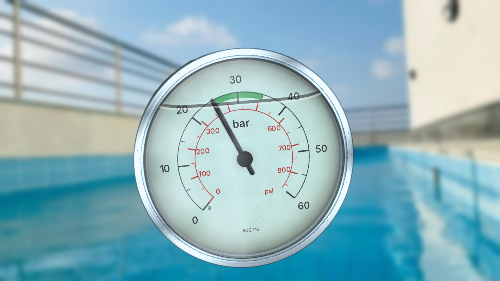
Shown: 25,bar
